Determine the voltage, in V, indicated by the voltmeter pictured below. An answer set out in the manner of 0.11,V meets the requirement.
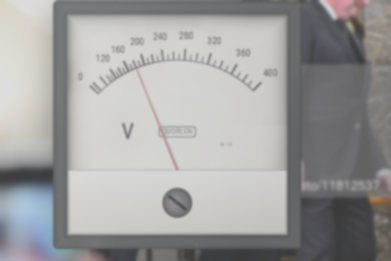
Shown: 180,V
